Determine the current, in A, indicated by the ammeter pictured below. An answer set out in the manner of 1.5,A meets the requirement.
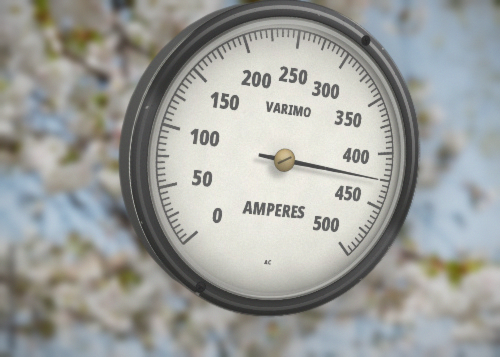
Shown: 425,A
